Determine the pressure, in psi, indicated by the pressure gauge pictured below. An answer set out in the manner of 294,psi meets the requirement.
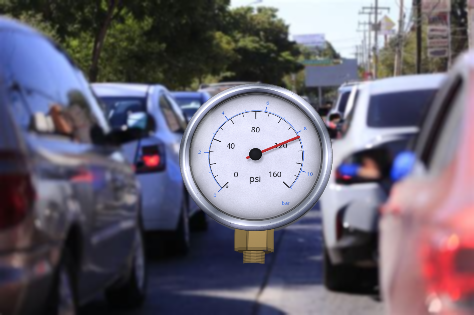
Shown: 120,psi
